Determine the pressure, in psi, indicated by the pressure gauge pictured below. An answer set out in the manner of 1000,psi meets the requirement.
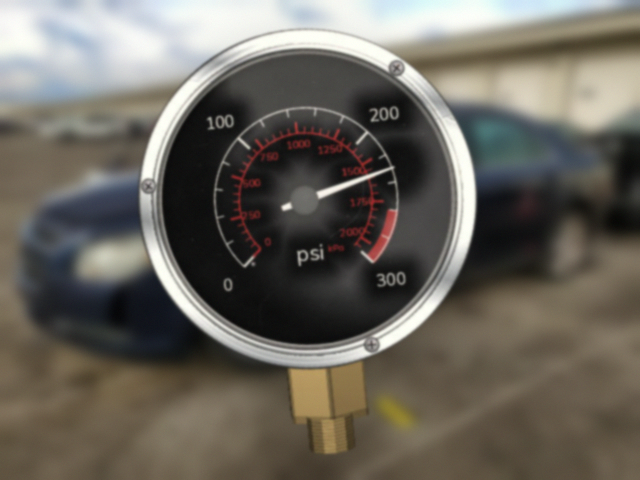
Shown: 230,psi
